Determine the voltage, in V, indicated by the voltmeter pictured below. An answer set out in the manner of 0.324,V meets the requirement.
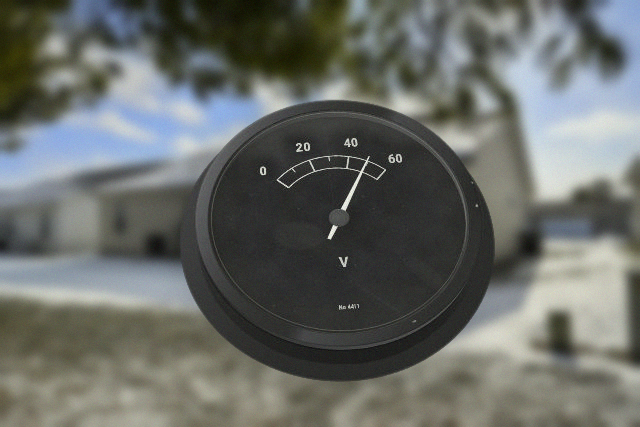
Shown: 50,V
